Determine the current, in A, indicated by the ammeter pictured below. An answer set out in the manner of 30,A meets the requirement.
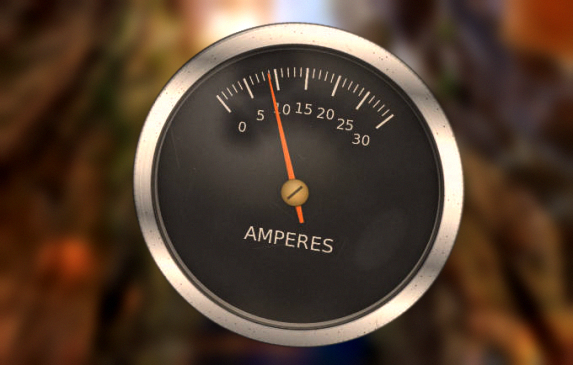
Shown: 9,A
